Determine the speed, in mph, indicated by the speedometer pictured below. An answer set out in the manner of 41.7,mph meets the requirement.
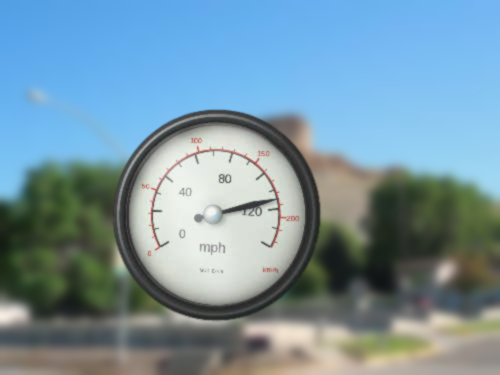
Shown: 115,mph
